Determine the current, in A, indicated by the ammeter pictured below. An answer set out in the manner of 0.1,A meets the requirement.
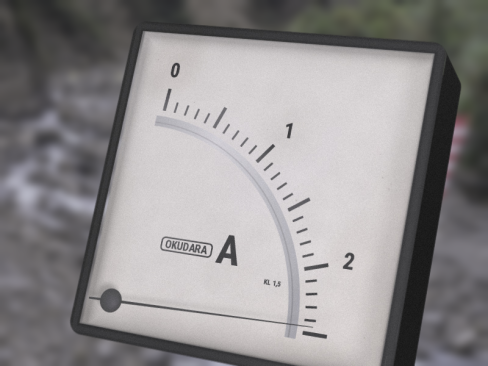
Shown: 2.45,A
